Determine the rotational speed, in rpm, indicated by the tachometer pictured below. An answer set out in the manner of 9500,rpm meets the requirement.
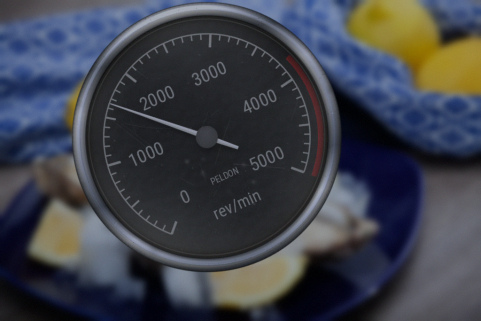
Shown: 1650,rpm
